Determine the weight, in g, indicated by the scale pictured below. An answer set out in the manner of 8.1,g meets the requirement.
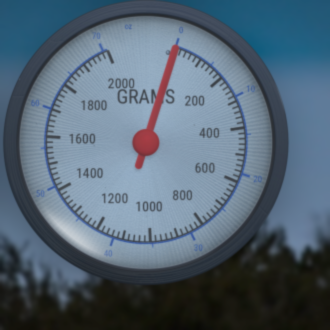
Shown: 0,g
